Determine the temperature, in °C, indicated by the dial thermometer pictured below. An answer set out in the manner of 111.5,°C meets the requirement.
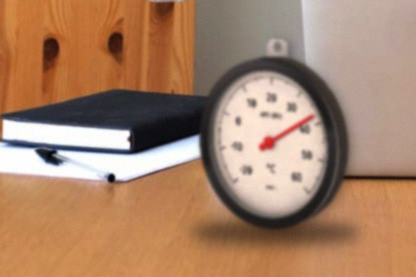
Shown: 37.5,°C
